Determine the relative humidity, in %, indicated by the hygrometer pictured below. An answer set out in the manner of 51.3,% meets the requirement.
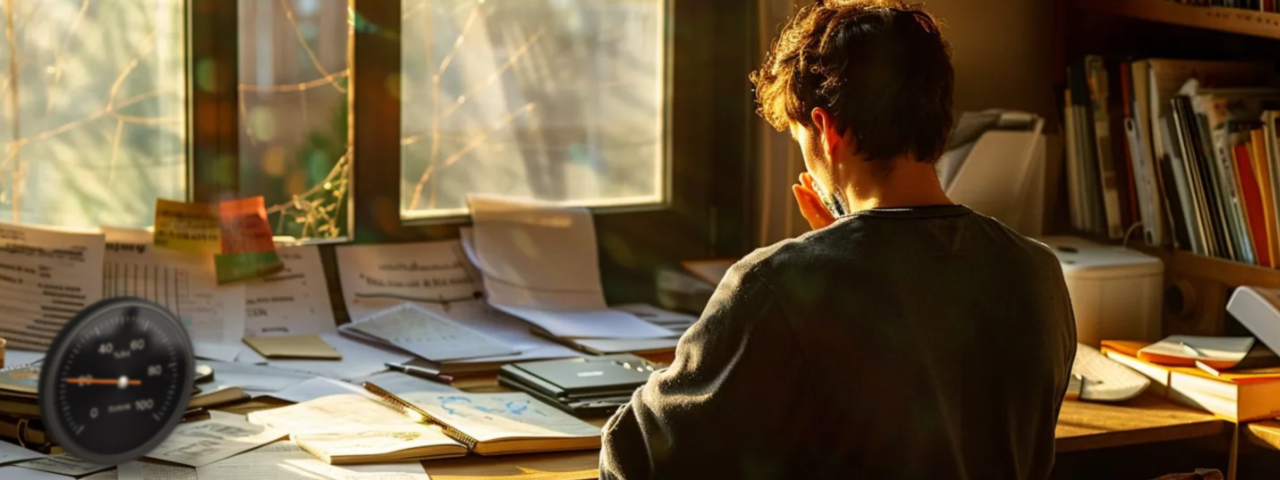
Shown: 20,%
